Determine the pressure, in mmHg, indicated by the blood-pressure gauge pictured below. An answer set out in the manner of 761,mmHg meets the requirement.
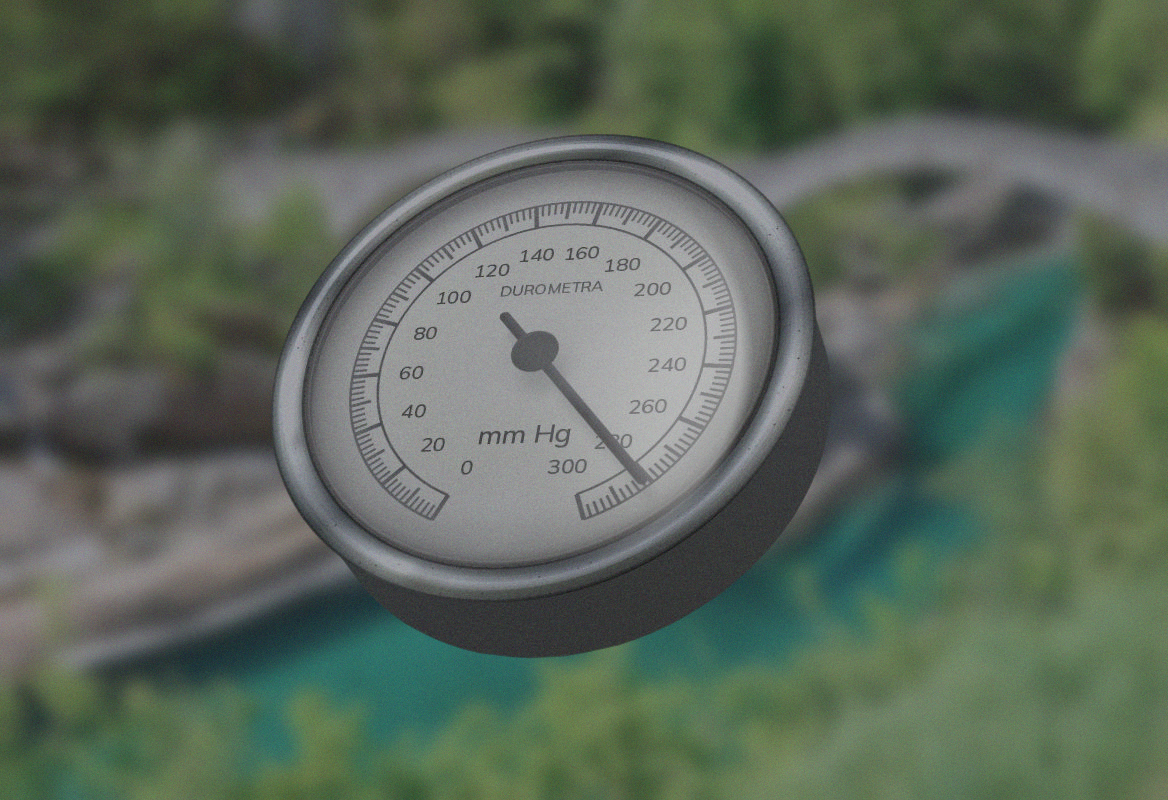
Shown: 282,mmHg
